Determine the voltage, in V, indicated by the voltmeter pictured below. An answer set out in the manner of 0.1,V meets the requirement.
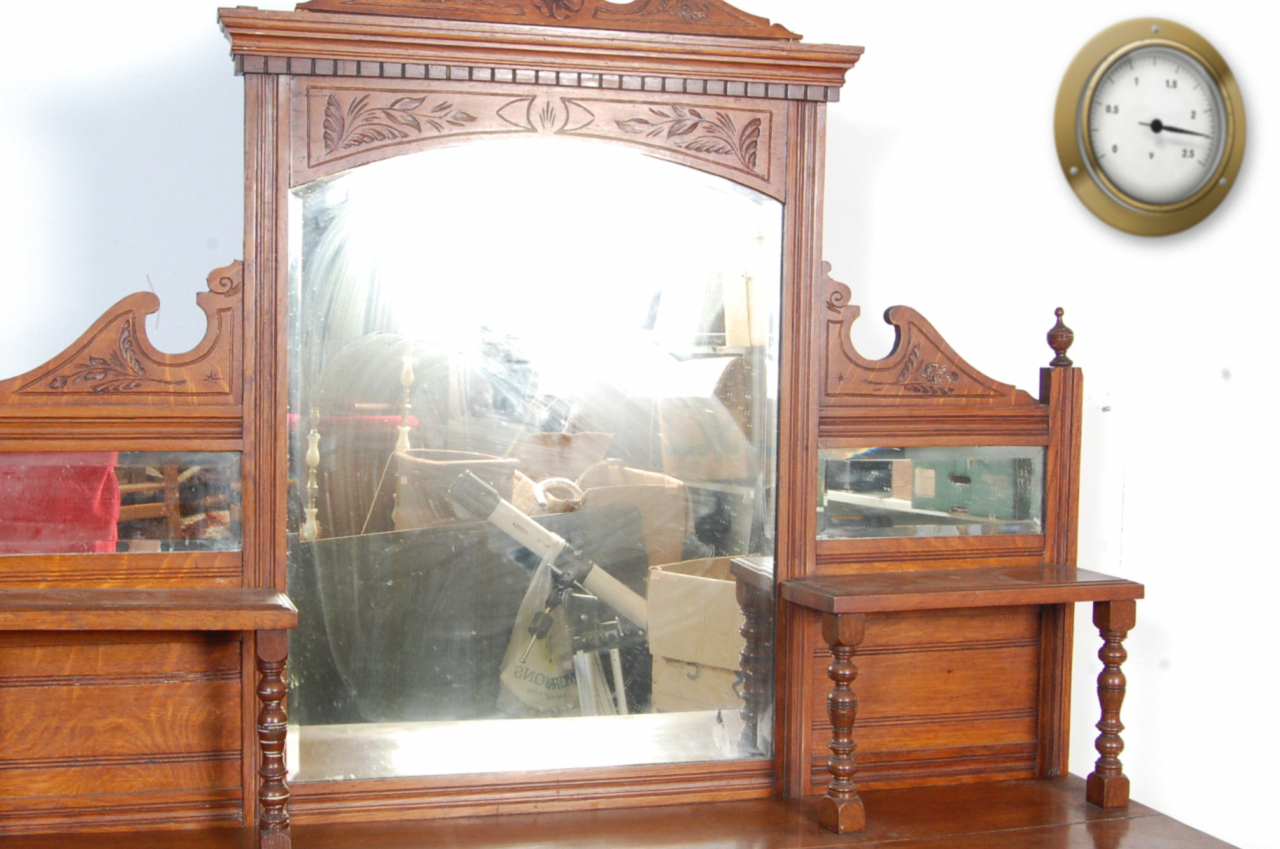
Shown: 2.25,V
